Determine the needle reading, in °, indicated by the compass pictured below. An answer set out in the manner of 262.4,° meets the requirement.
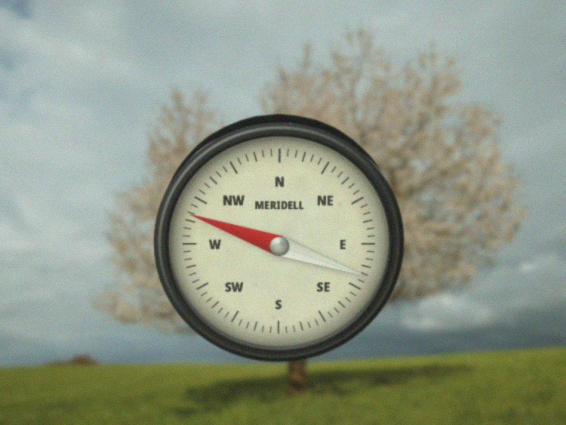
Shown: 290,°
